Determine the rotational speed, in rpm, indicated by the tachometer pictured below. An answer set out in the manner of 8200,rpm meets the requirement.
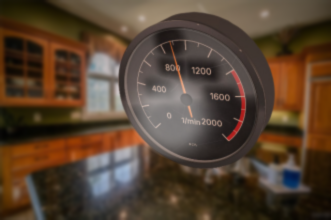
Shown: 900,rpm
